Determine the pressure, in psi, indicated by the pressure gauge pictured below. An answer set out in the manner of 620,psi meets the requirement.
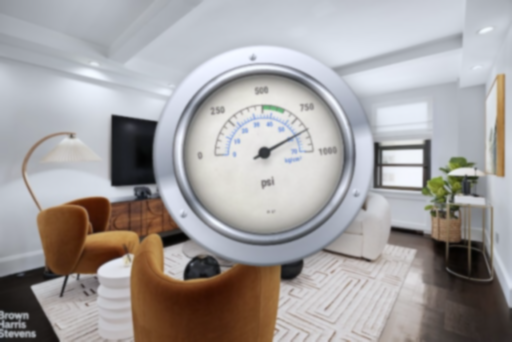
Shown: 850,psi
